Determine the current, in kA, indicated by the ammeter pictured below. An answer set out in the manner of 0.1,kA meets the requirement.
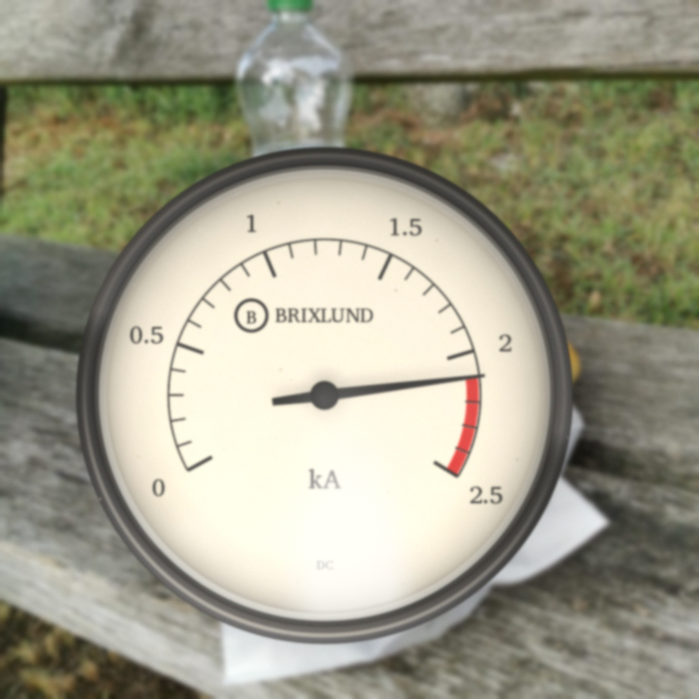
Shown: 2.1,kA
